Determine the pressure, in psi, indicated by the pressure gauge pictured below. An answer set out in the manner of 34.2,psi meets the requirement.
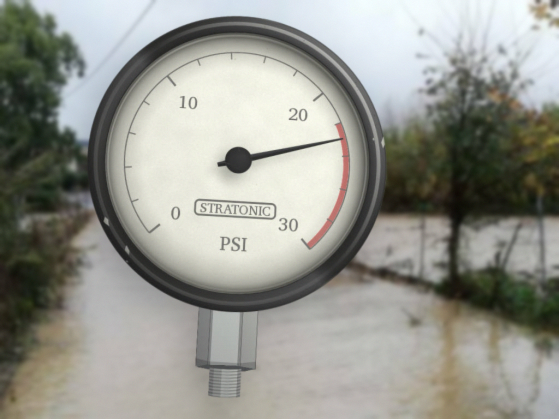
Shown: 23,psi
